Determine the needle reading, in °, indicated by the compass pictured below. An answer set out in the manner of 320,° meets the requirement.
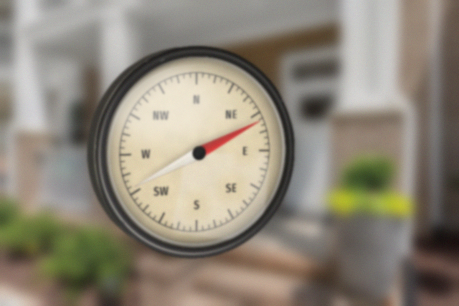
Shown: 65,°
